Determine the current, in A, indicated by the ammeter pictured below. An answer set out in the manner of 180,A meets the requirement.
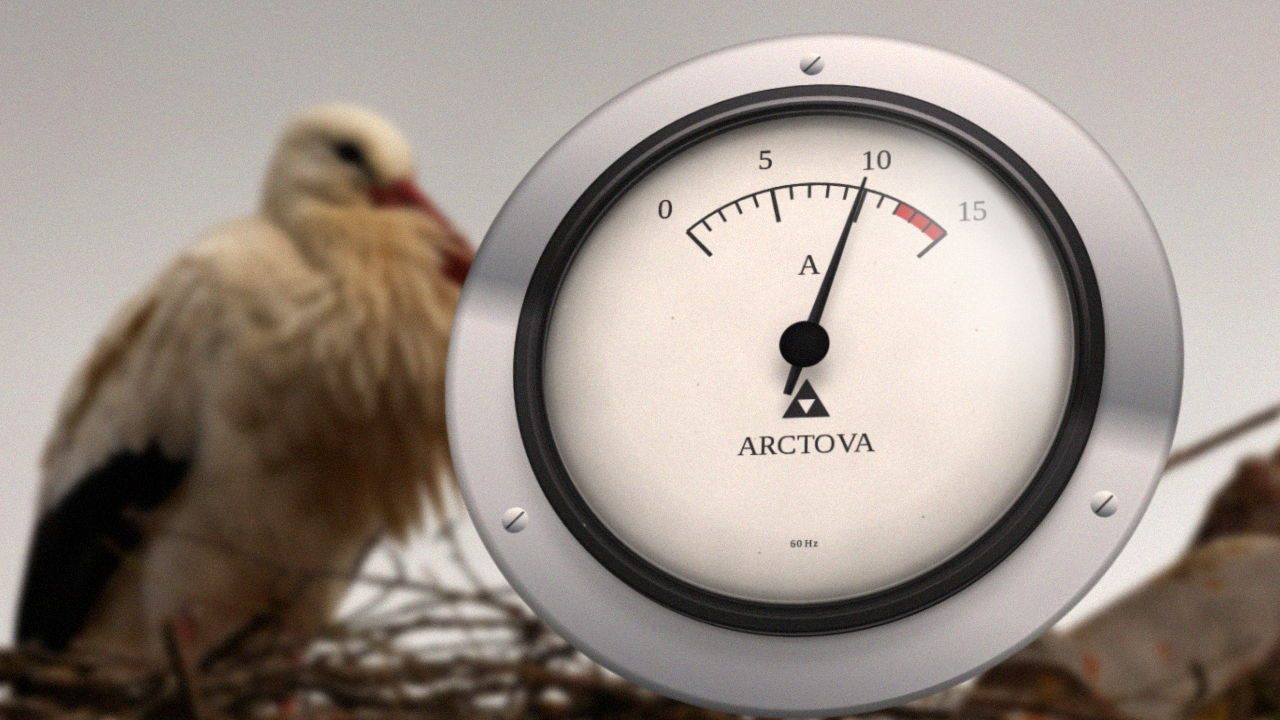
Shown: 10,A
